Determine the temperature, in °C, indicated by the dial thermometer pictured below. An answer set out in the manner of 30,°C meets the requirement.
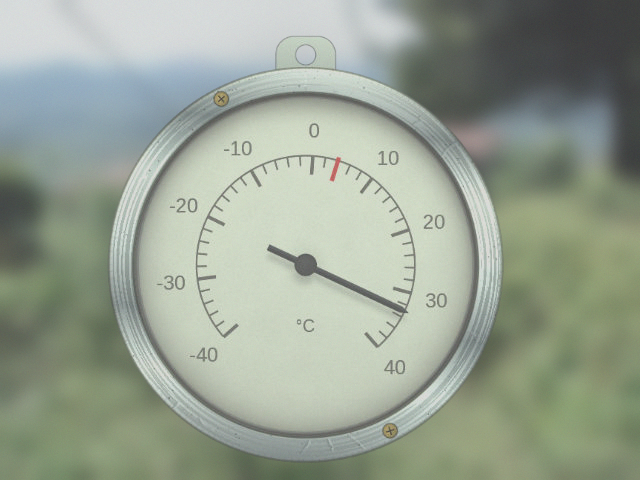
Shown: 33,°C
